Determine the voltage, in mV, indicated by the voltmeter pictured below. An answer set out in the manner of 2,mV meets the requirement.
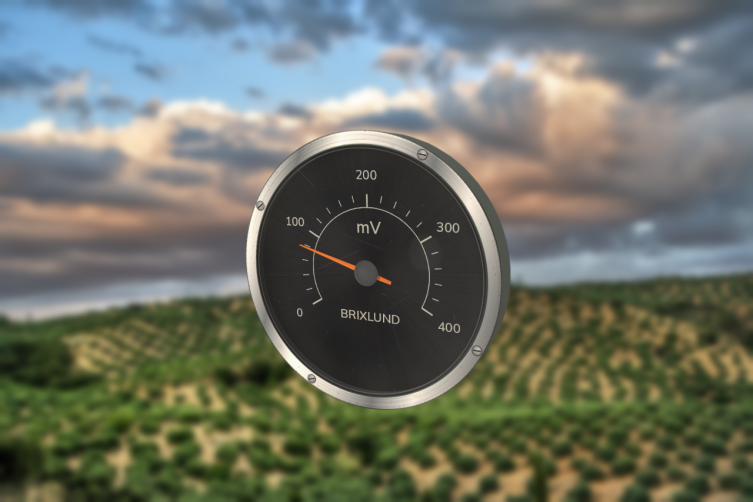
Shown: 80,mV
